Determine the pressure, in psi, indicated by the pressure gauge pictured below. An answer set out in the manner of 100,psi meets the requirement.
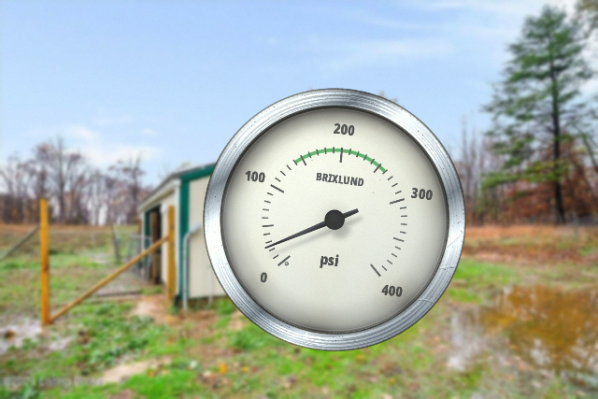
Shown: 25,psi
